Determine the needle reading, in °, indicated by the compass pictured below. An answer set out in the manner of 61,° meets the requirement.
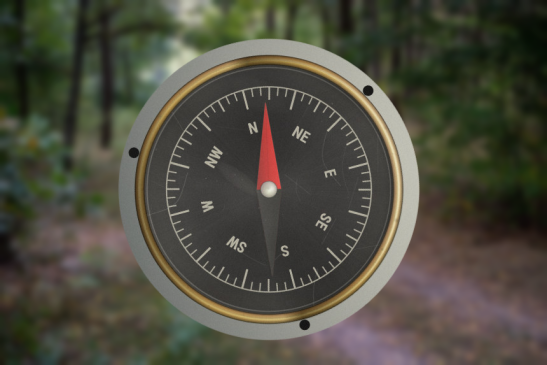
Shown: 12.5,°
